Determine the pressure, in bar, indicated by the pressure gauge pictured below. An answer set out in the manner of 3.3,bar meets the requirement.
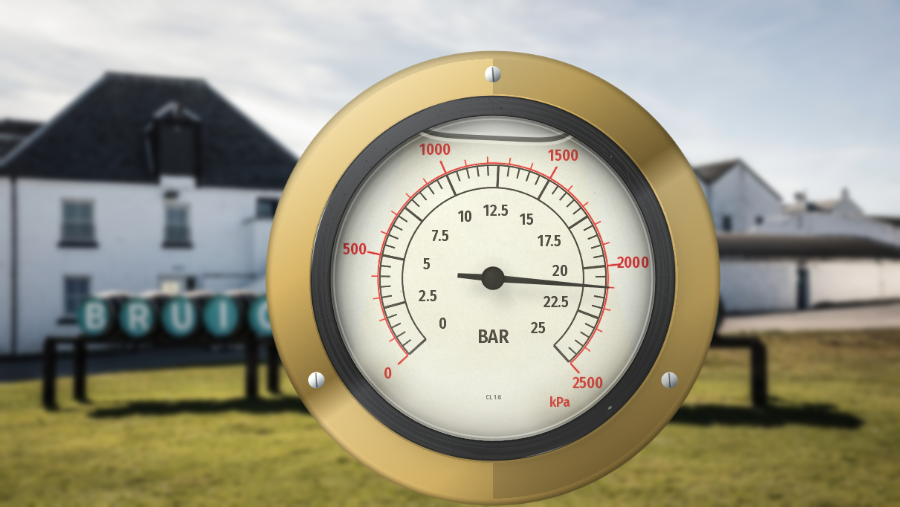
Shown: 21,bar
